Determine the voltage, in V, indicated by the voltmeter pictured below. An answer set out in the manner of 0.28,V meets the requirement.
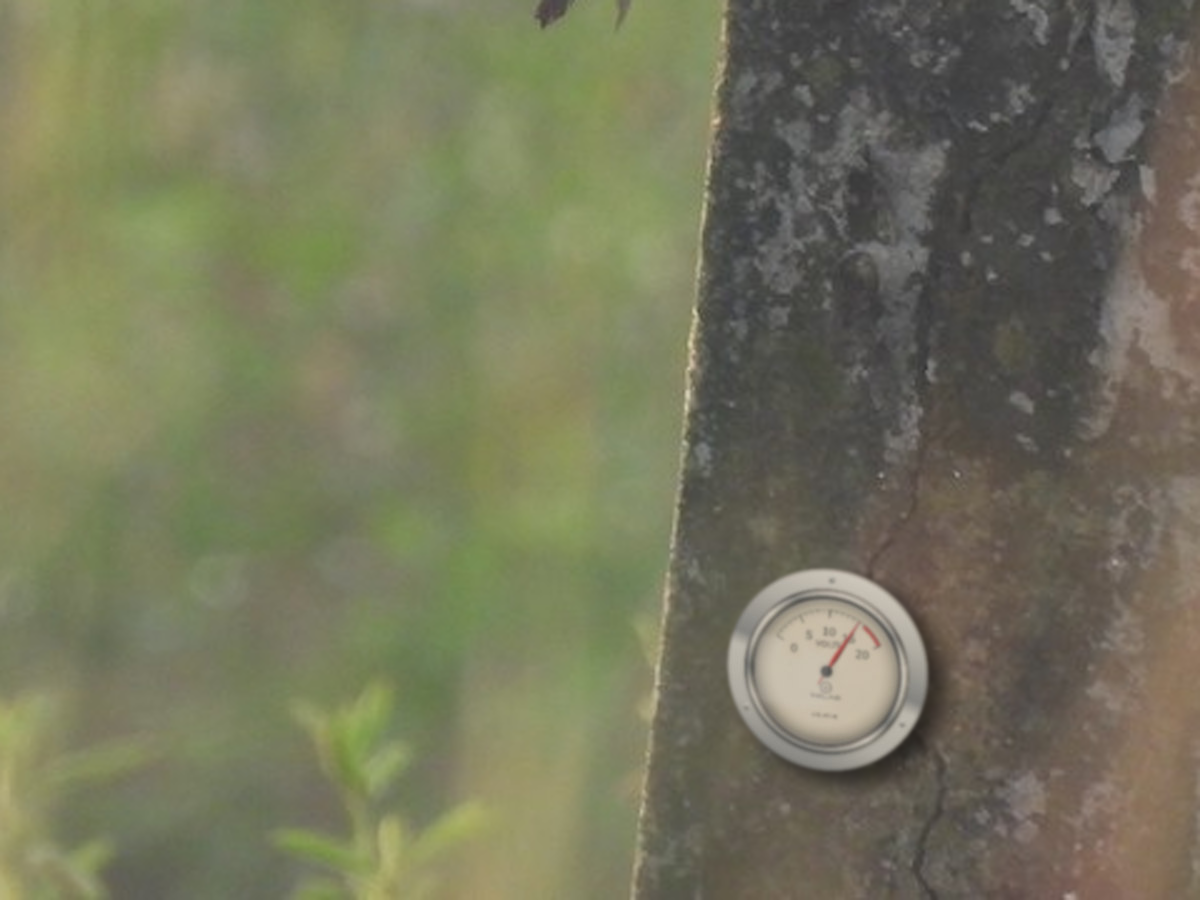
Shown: 15,V
